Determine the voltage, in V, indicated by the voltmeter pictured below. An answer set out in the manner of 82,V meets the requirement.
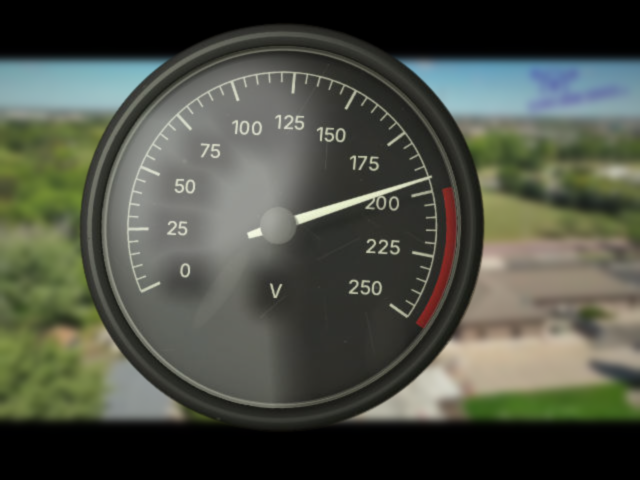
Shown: 195,V
